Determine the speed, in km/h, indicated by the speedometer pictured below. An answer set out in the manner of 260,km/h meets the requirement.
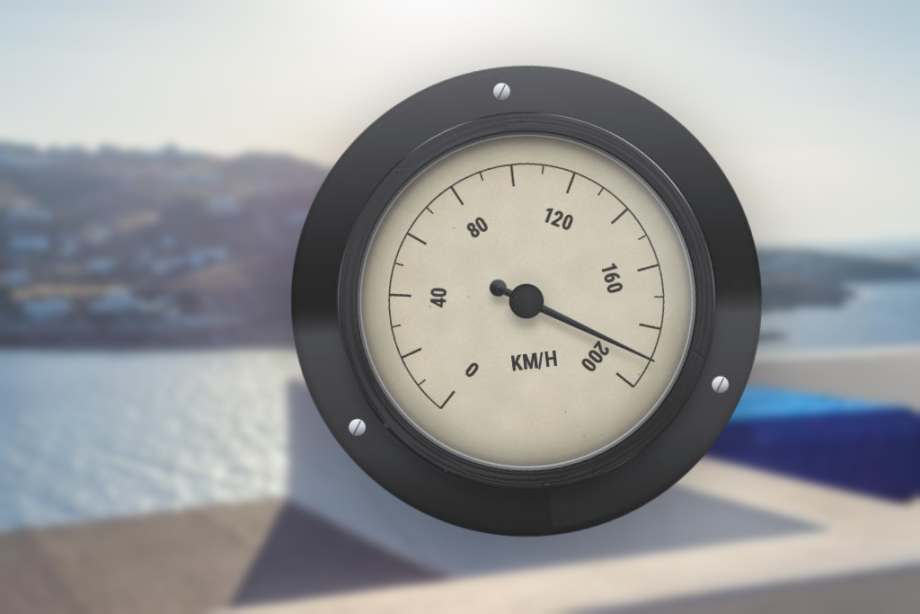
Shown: 190,km/h
